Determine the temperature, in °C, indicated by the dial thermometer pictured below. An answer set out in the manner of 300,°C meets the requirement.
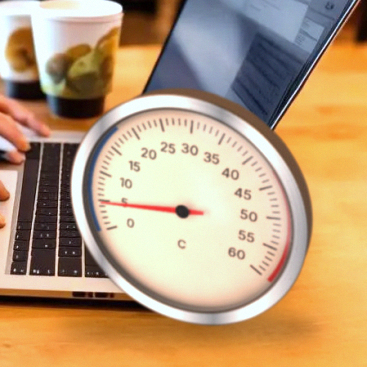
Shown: 5,°C
